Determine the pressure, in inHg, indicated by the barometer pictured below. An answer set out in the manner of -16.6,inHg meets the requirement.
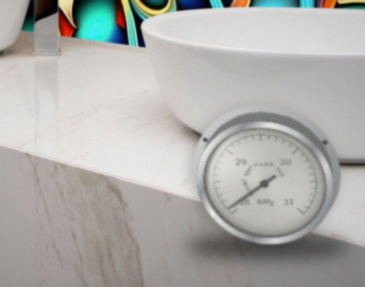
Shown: 28.1,inHg
